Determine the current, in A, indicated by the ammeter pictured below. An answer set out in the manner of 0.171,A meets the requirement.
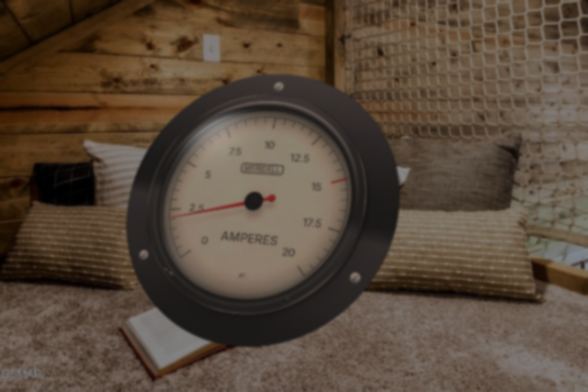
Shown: 2,A
